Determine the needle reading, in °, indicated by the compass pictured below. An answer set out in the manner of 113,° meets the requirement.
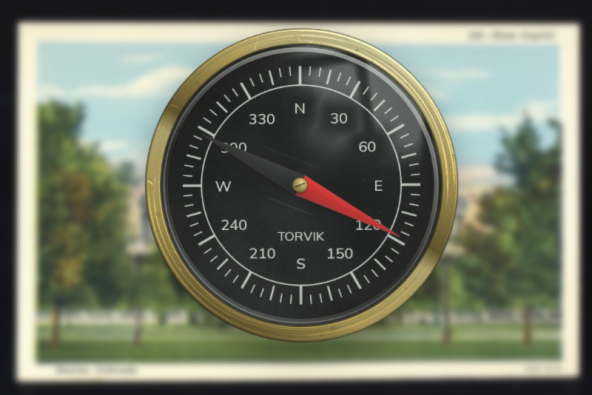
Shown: 117.5,°
